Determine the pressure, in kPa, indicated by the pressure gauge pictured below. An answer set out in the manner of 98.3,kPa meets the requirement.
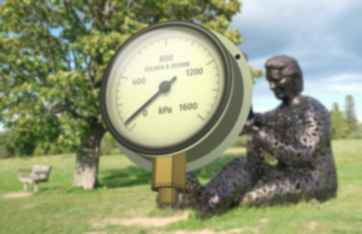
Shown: 50,kPa
